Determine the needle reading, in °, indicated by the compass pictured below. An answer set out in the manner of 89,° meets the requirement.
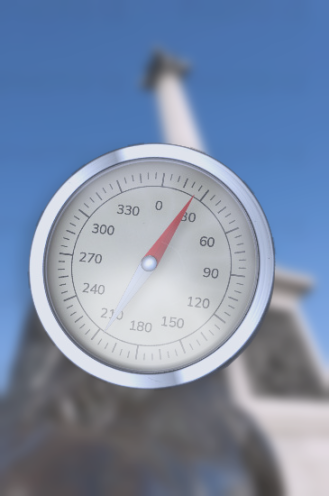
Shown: 25,°
